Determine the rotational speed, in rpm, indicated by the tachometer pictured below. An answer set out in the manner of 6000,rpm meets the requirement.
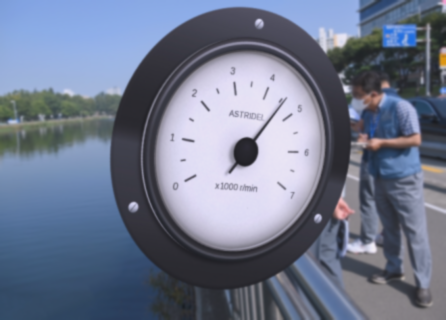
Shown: 4500,rpm
